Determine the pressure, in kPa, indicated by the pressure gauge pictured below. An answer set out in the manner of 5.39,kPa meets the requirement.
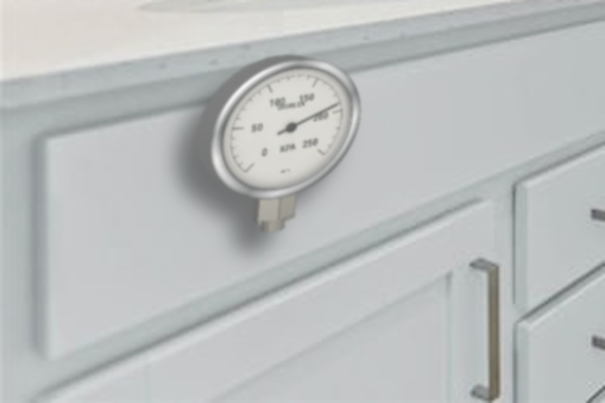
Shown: 190,kPa
